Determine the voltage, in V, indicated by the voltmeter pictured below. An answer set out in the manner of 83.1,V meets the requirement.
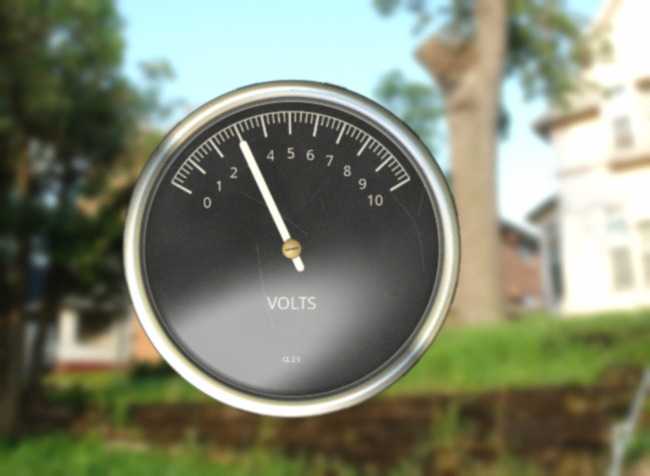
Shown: 3,V
